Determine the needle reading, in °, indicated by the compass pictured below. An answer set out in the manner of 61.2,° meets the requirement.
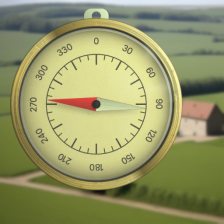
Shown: 275,°
